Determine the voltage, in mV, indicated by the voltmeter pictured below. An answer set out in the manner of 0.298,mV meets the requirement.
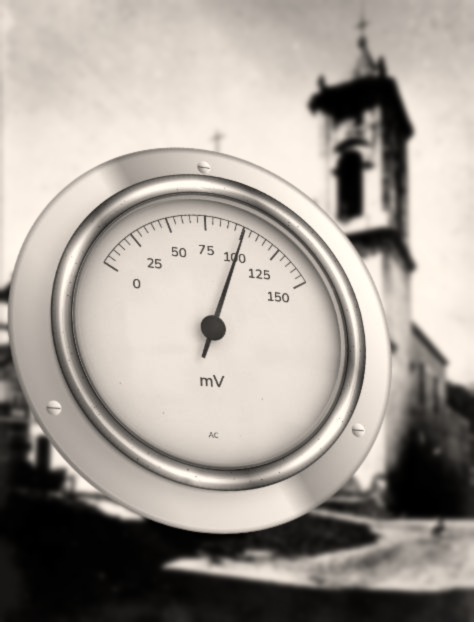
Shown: 100,mV
